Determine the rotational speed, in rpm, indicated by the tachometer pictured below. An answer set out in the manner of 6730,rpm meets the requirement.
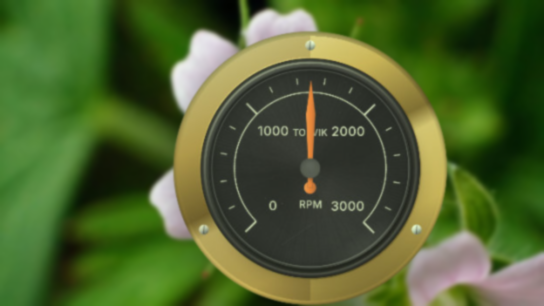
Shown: 1500,rpm
